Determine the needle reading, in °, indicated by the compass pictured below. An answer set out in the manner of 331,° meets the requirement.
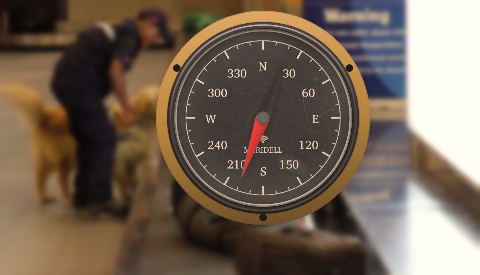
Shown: 200,°
